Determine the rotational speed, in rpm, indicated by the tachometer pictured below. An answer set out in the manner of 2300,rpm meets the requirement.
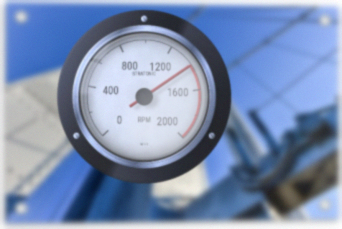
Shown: 1400,rpm
